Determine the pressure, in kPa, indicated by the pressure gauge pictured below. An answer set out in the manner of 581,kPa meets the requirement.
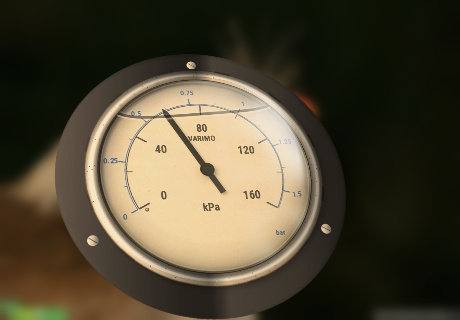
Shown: 60,kPa
